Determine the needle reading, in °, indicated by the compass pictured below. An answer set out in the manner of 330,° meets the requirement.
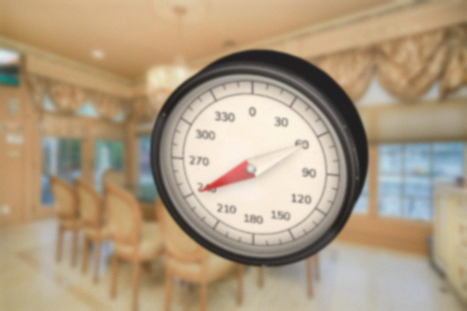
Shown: 240,°
